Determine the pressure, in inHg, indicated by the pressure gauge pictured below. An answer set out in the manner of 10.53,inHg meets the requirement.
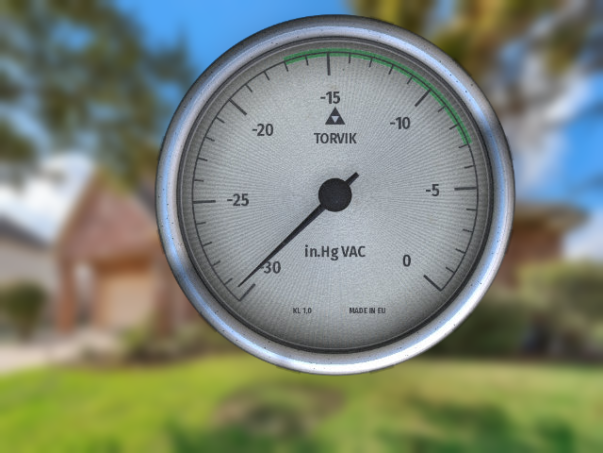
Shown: -29.5,inHg
